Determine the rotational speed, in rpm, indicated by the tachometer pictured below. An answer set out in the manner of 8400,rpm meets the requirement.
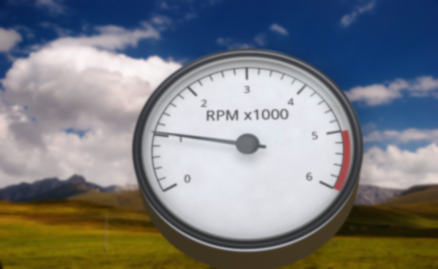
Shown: 1000,rpm
